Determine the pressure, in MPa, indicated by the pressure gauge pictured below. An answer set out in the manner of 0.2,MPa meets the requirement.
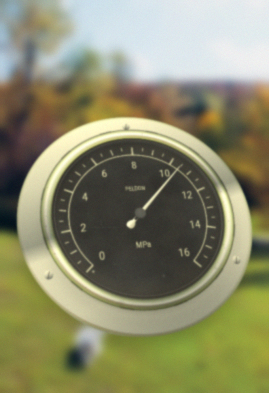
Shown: 10.5,MPa
